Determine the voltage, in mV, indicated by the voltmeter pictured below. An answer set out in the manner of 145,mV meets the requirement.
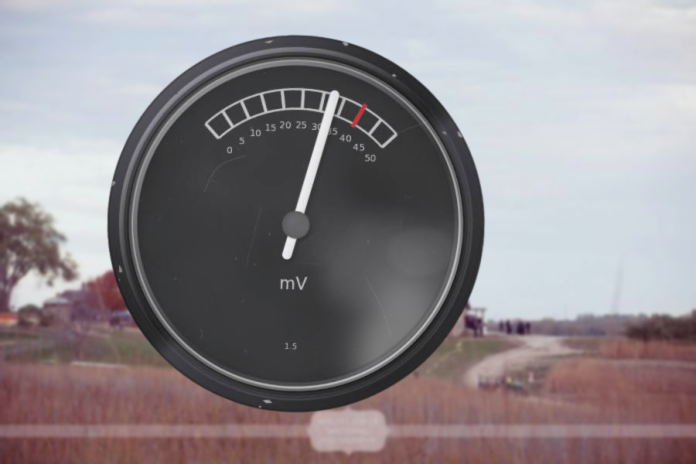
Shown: 32.5,mV
